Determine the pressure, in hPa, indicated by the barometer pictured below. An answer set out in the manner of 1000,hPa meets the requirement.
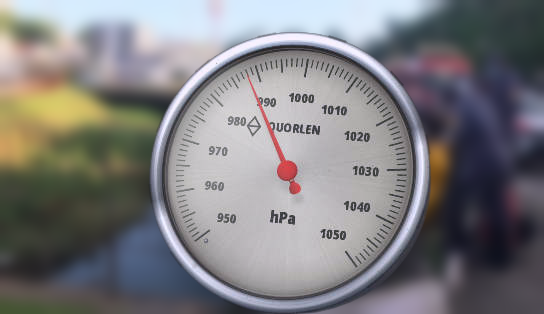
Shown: 988,hPa
